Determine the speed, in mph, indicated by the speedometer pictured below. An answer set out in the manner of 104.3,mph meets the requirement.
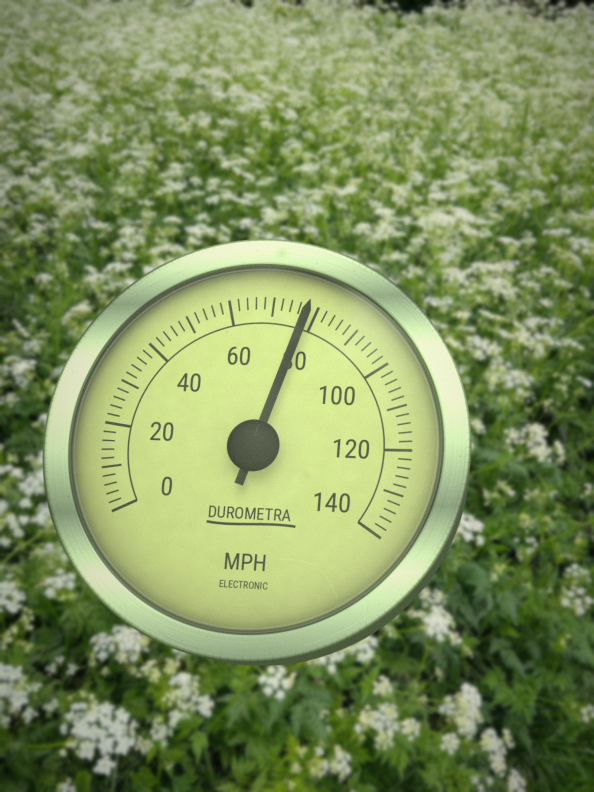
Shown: 78,mph
